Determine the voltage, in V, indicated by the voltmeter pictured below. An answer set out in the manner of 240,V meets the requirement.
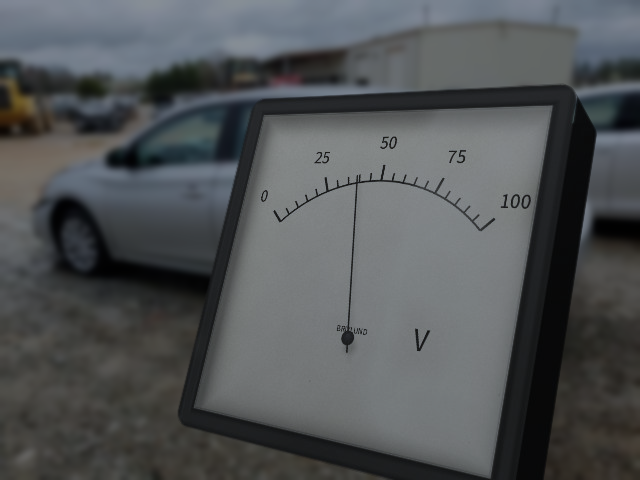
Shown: 40,V
